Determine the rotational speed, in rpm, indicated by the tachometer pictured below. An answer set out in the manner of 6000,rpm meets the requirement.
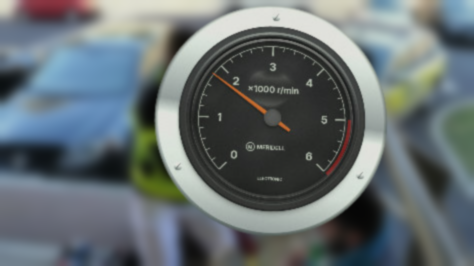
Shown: 1800,rpm
